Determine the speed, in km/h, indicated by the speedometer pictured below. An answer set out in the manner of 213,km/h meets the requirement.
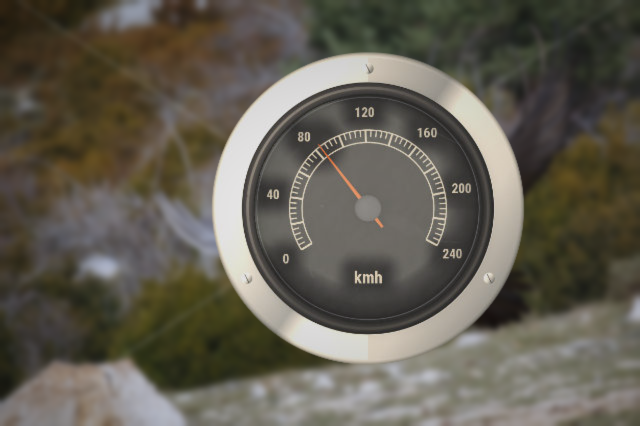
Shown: 84,km/h
